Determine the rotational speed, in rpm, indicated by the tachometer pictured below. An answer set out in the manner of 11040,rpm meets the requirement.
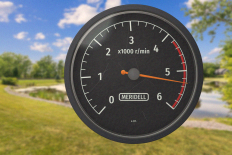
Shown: 5300,rpm
